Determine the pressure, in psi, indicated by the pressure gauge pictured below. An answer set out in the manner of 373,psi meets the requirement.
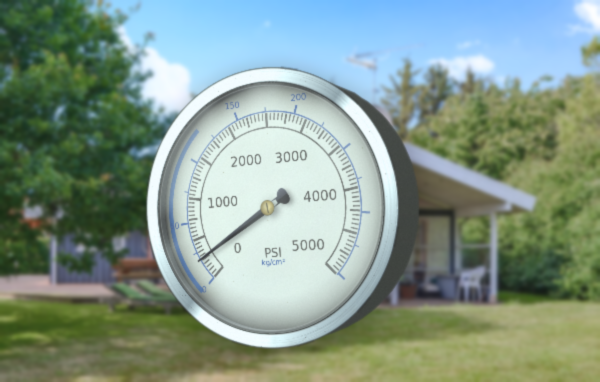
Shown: 250,psi
